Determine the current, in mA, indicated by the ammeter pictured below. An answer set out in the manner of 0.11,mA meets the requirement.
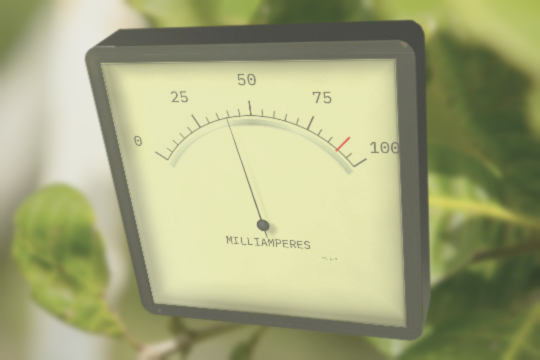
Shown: 40,mA
